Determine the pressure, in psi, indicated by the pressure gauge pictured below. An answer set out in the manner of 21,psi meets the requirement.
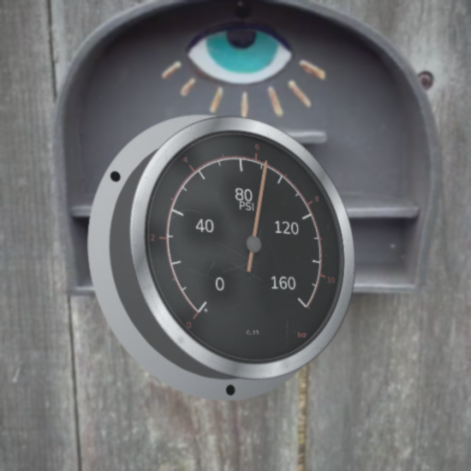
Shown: 90,psi
